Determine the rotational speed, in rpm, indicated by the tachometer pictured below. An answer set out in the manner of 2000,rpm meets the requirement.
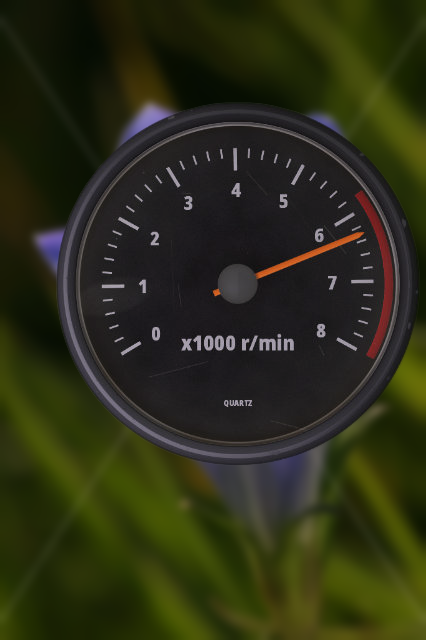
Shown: 6300,rpm
